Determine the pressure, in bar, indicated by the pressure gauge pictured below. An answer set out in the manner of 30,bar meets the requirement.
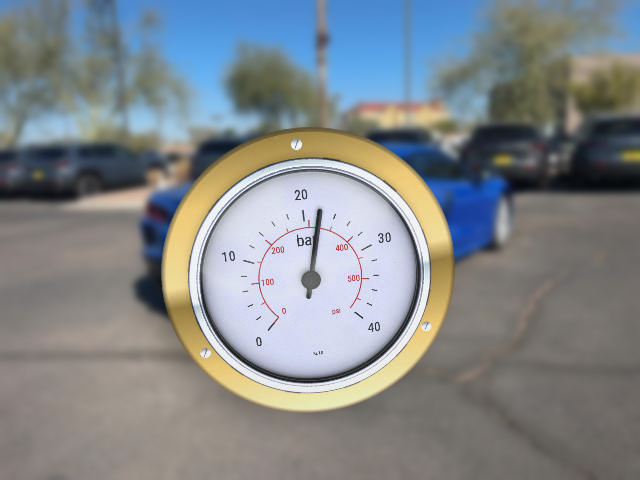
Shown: 22,bar
